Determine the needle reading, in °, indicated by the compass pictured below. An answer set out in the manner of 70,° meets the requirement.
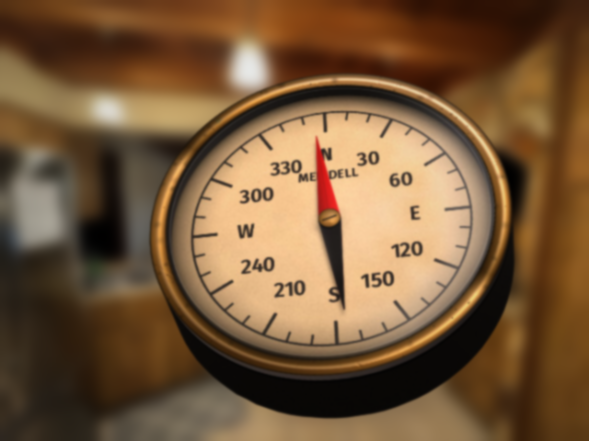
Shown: 355,°
